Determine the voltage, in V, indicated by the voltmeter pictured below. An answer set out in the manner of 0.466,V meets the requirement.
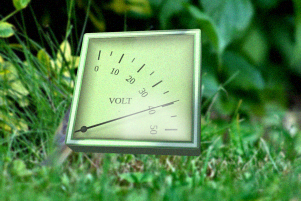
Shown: 40,V
